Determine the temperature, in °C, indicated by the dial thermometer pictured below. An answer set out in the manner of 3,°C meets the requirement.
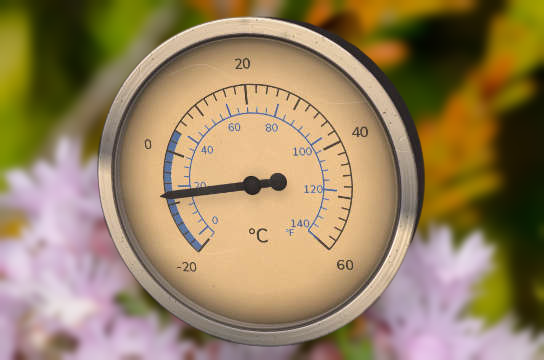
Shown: -8,°C
